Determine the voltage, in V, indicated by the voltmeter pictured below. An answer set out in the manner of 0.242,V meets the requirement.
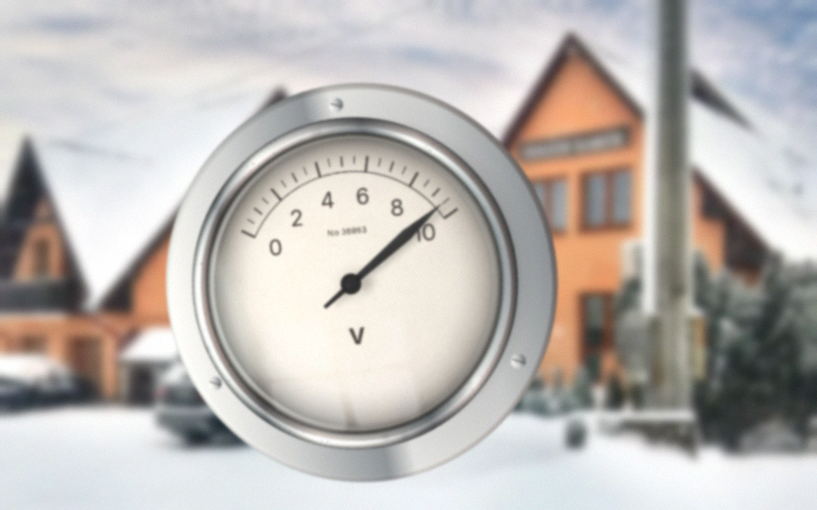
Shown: 9.5,V
